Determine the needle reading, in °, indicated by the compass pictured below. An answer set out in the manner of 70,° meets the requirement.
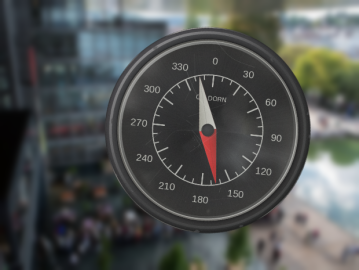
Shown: 165,°
